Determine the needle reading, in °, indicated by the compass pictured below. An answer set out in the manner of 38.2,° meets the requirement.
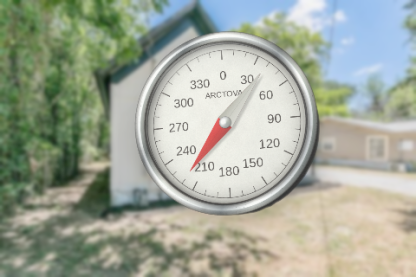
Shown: 220,°
